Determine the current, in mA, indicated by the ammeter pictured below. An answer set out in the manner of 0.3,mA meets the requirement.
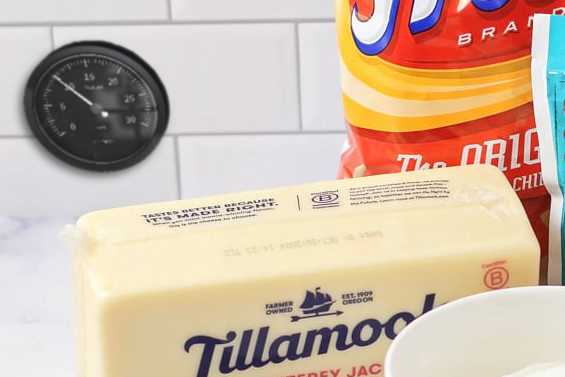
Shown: 10,mA
